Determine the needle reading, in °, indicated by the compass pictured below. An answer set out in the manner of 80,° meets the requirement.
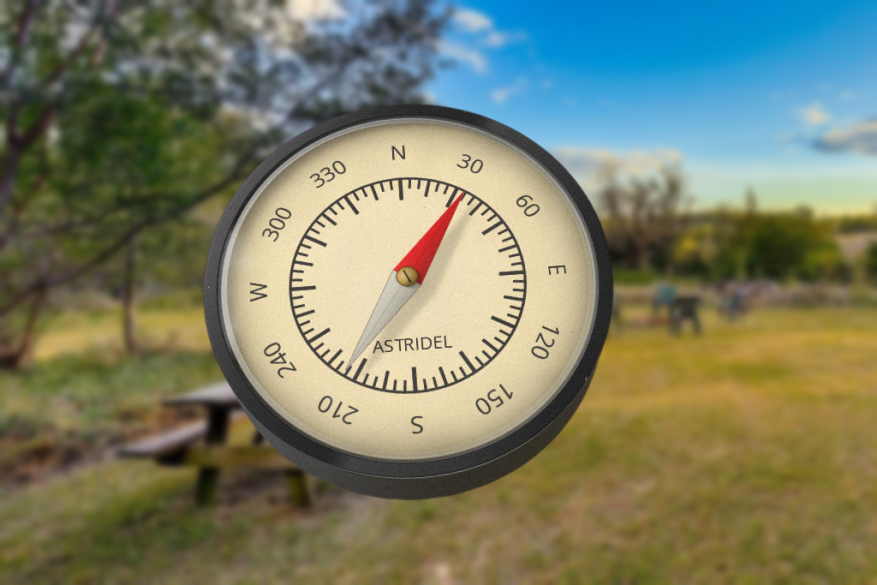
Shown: 35,°
